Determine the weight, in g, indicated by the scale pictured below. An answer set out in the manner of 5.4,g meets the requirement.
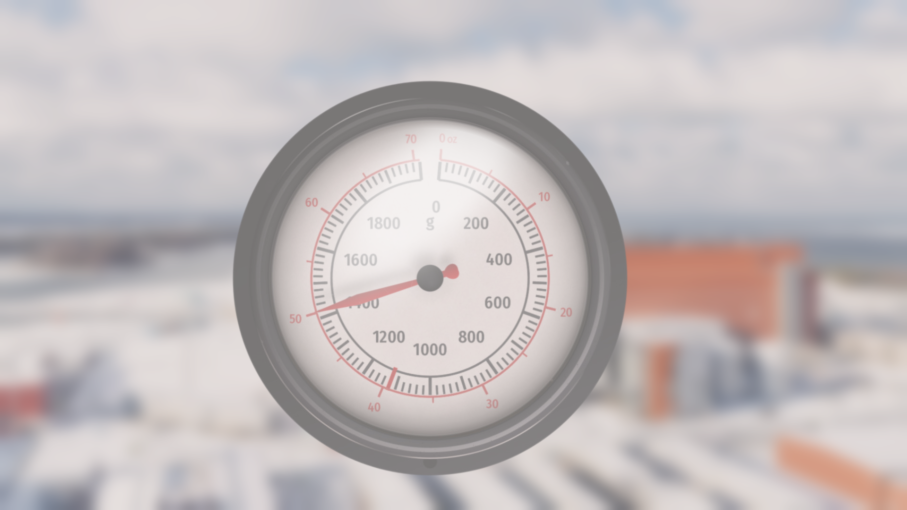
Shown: 1420,g
